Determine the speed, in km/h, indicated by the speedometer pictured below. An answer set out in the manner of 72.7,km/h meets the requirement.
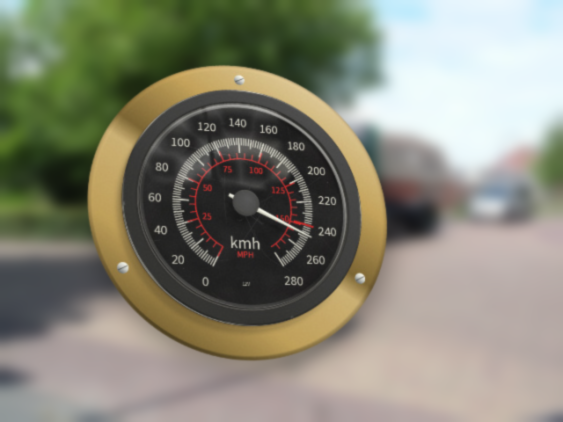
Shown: 250,km/h
